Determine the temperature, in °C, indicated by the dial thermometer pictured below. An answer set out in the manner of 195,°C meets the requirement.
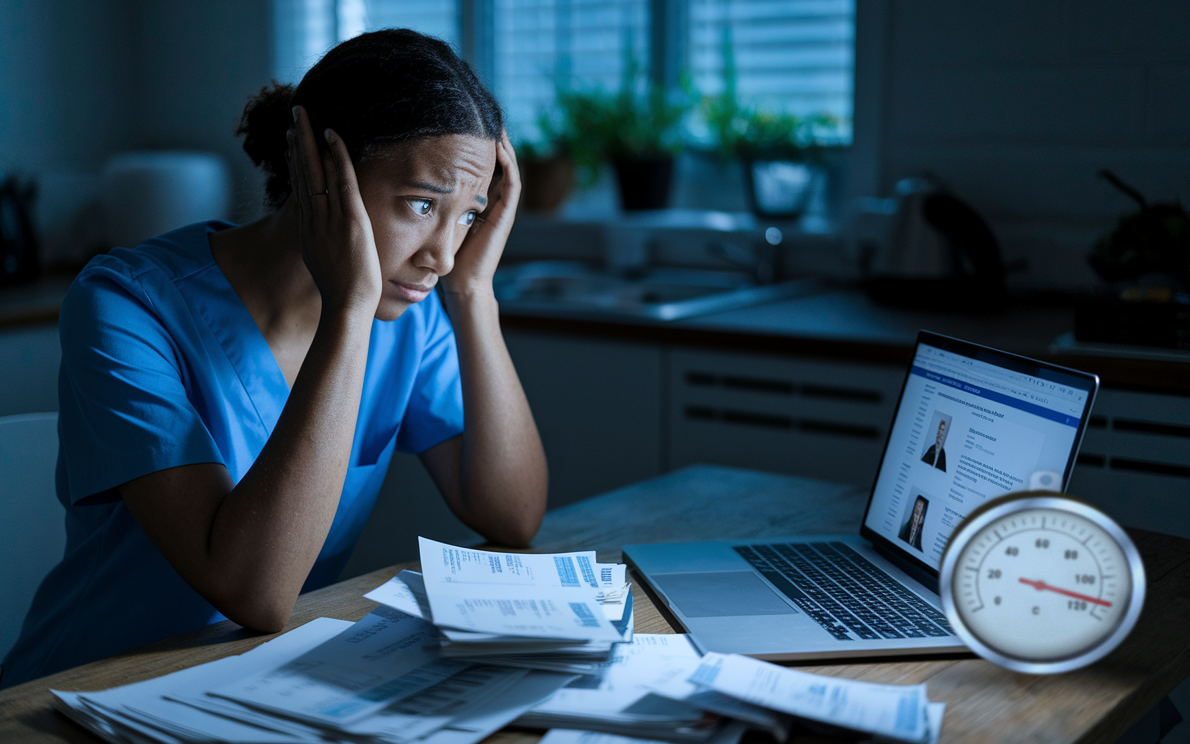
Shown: 112,°C
